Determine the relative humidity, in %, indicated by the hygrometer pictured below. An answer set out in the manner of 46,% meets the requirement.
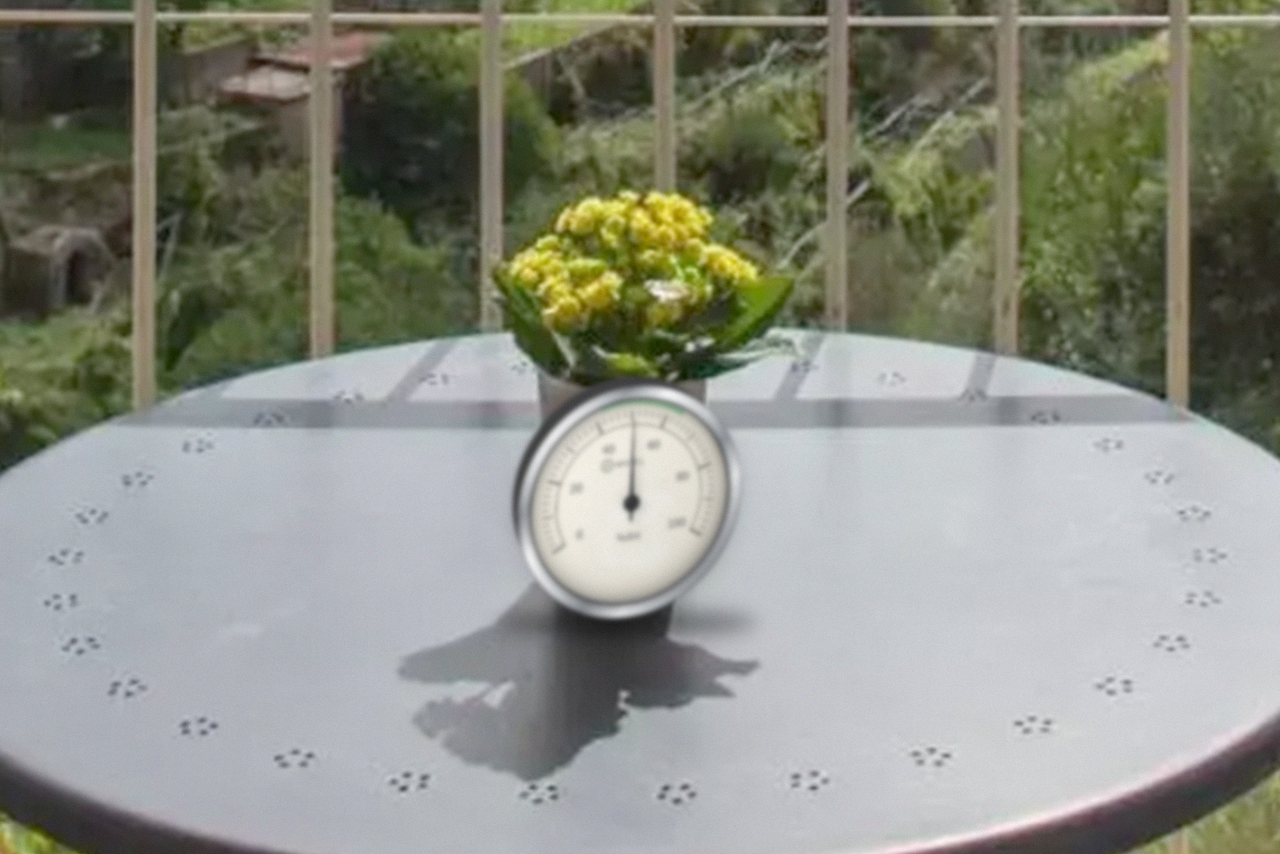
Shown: 50,%
